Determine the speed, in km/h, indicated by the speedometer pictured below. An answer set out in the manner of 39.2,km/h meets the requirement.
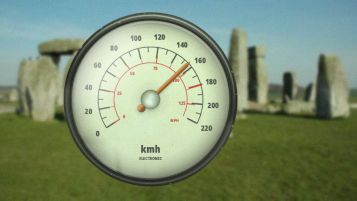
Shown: 155,km/h
